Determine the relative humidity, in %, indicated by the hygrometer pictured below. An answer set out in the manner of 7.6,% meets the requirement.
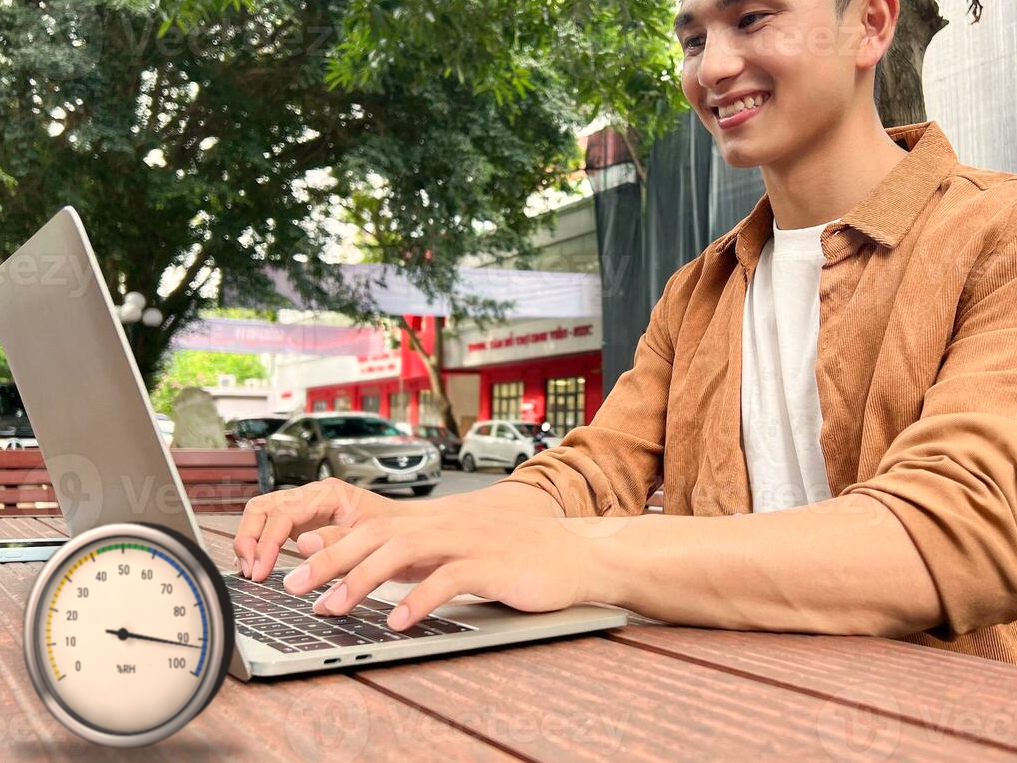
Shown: 92,%
